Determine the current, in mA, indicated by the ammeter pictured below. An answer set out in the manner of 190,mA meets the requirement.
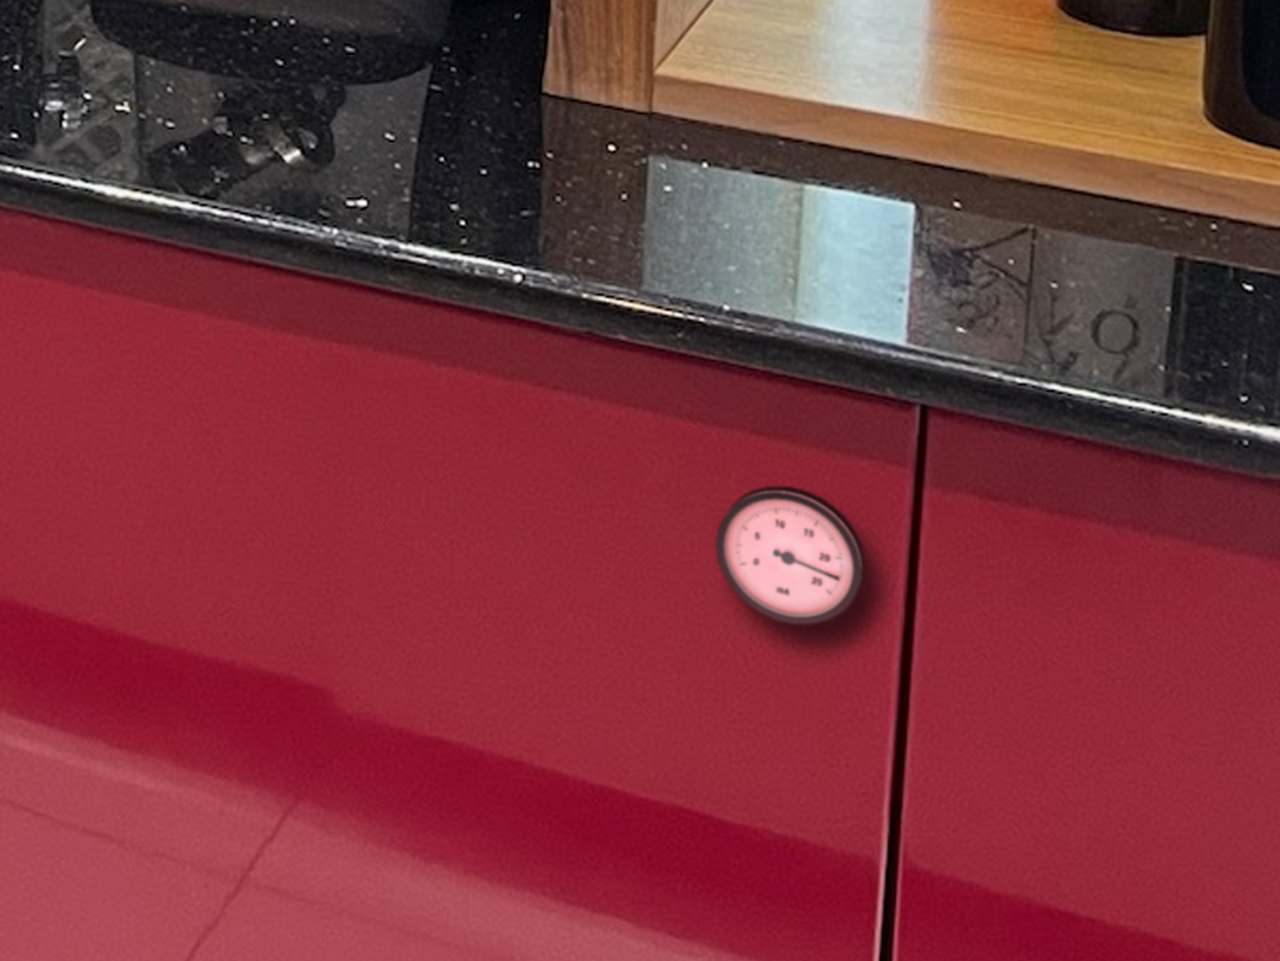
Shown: 22.5,mA
